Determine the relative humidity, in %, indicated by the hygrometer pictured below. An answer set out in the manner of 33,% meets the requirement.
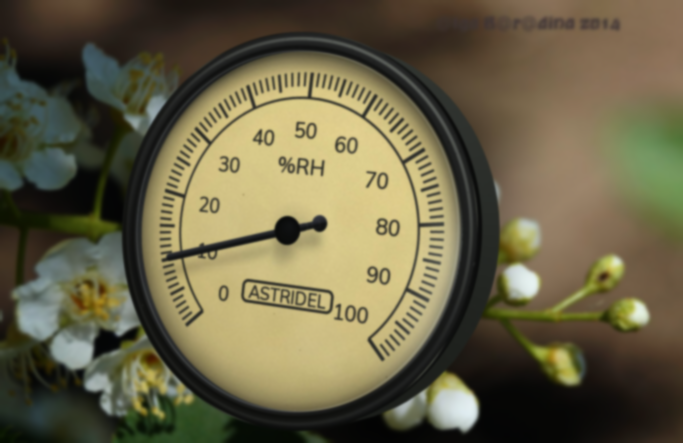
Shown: 10,%
